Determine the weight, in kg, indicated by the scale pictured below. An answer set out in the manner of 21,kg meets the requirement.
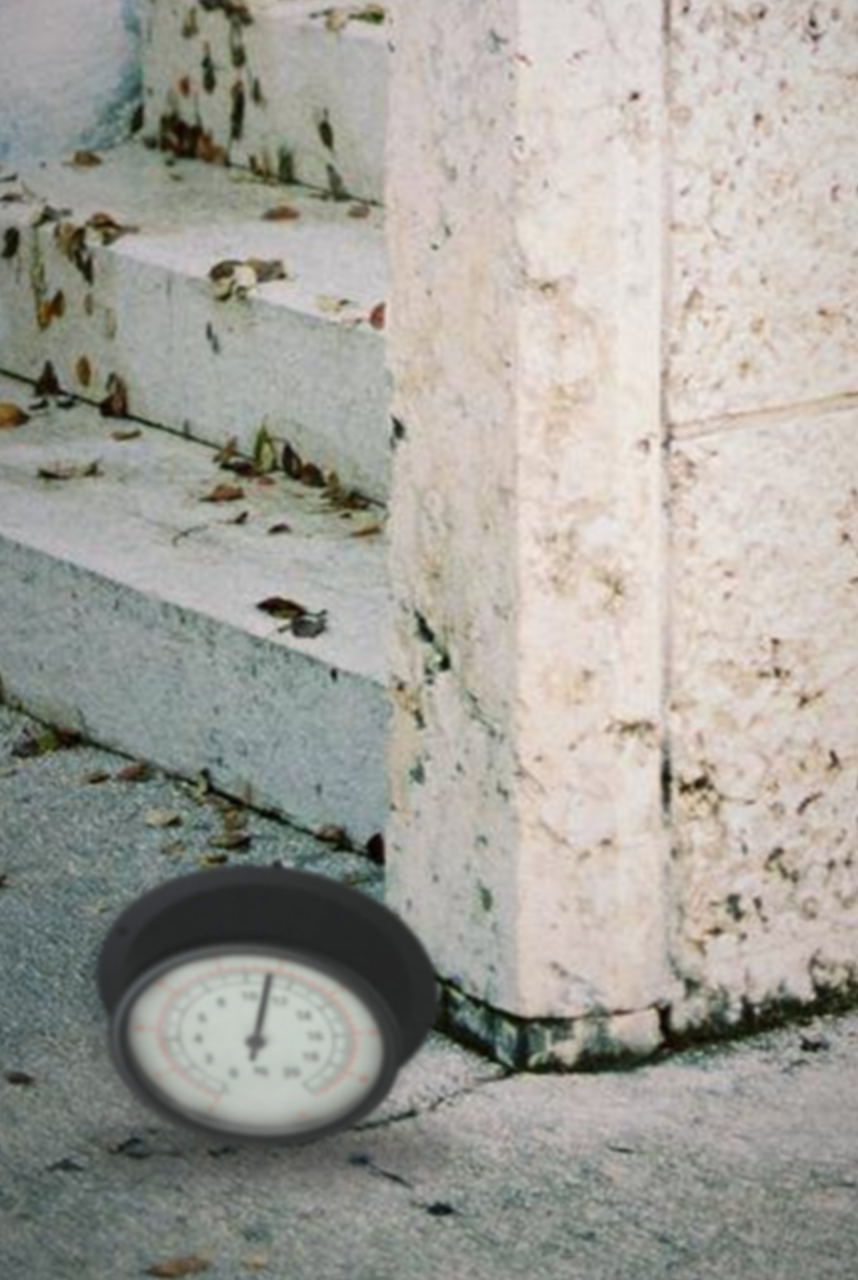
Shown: 11,kg
